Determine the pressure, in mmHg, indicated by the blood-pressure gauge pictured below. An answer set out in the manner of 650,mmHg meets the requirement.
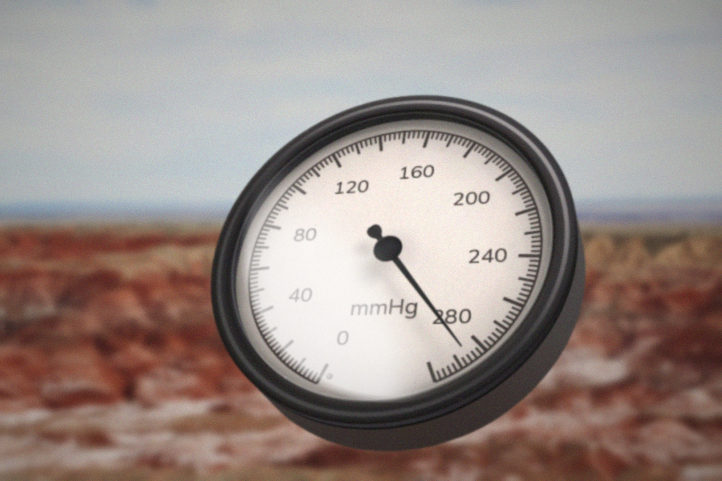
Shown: 286,mmHg
